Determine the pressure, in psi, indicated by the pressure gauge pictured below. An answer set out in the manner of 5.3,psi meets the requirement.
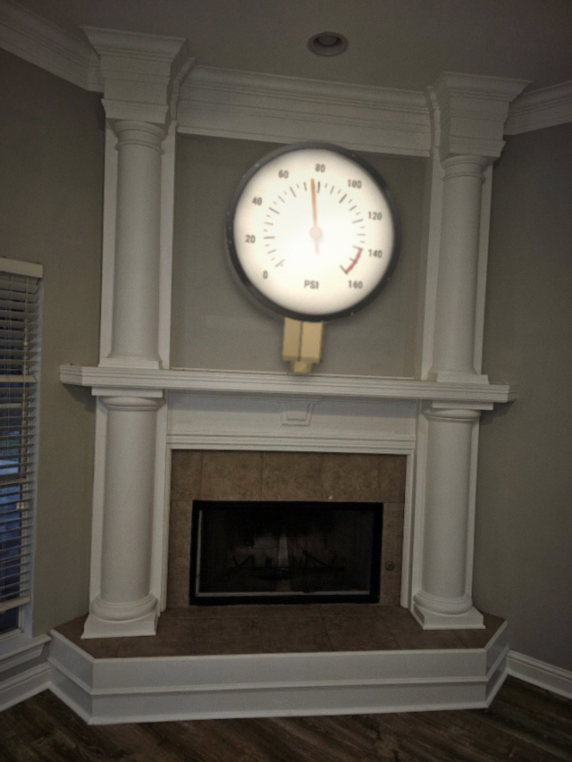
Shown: 75,psi
